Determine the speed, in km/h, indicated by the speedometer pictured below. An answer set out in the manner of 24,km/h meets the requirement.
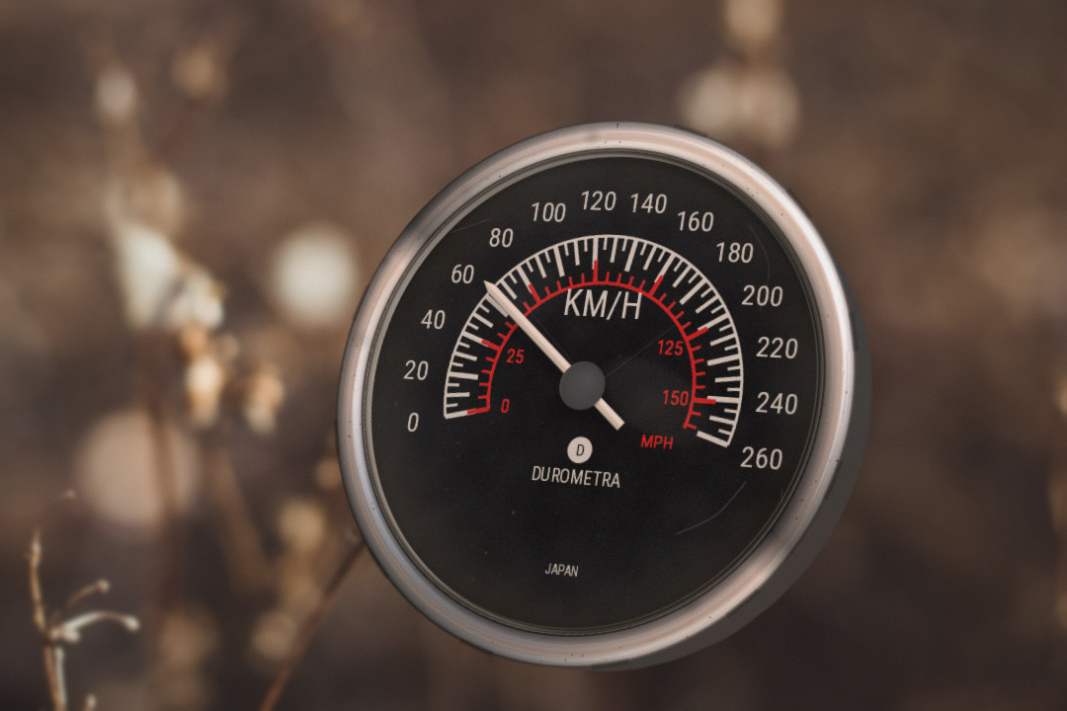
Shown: 65,km/h
